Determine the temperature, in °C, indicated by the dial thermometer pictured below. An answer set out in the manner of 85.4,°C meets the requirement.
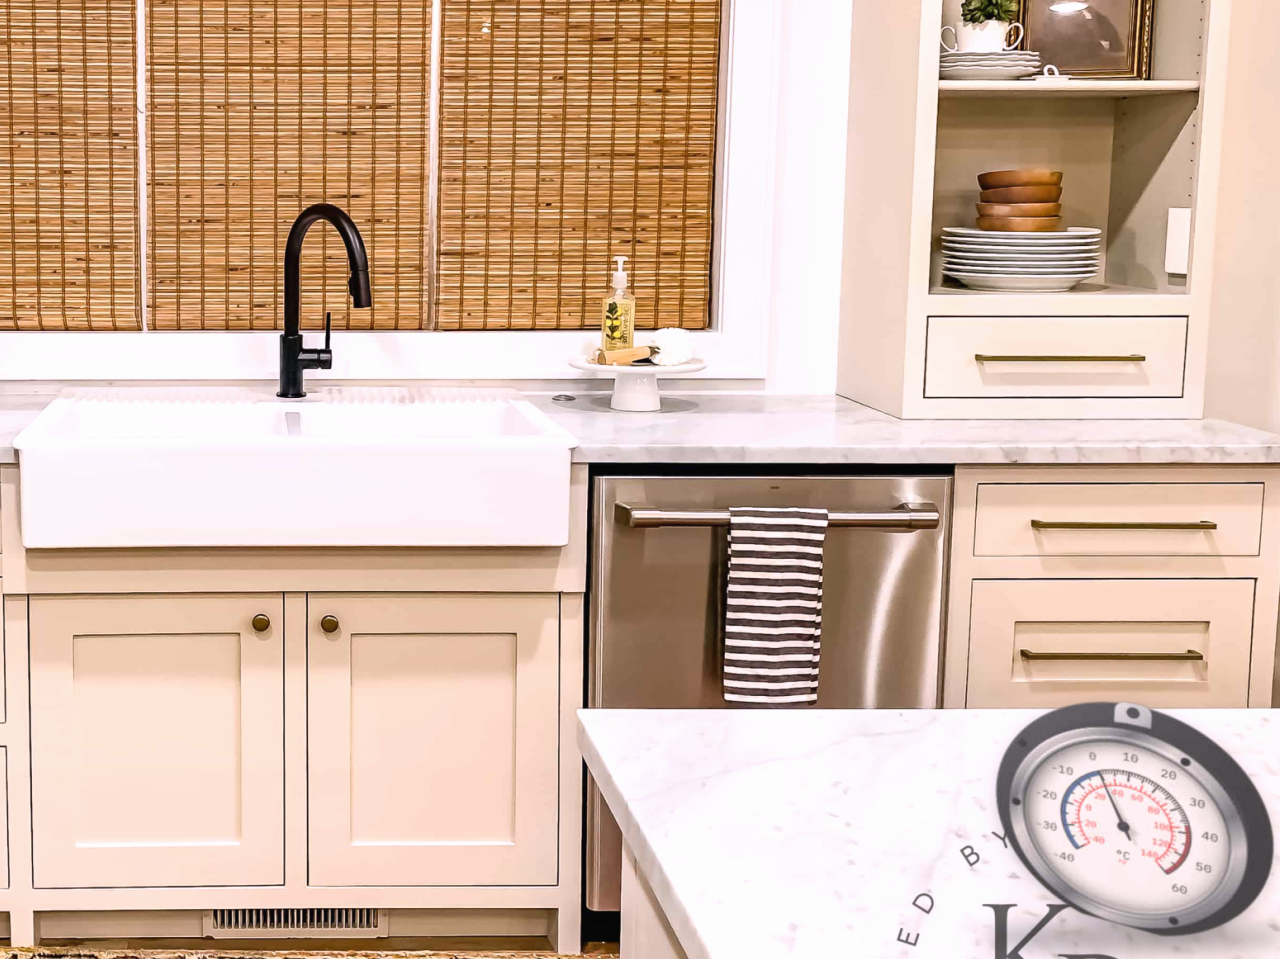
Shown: 0,°C
